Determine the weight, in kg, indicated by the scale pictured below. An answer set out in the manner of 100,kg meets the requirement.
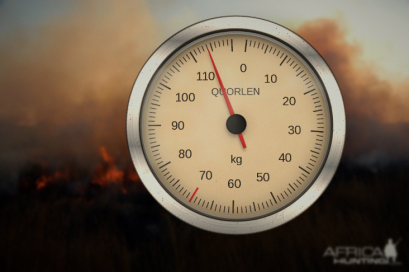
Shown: 114,kg
